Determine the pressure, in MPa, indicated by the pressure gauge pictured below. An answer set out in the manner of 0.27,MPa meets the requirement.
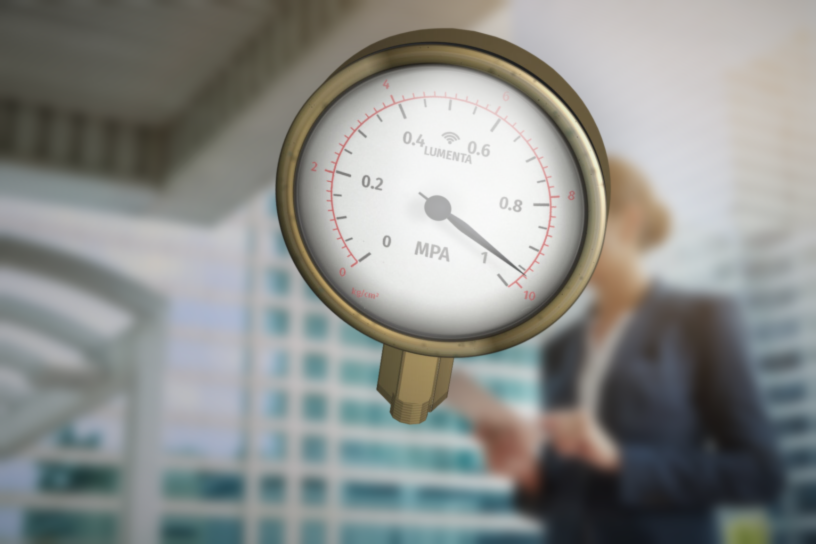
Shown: 0.95,MPa
